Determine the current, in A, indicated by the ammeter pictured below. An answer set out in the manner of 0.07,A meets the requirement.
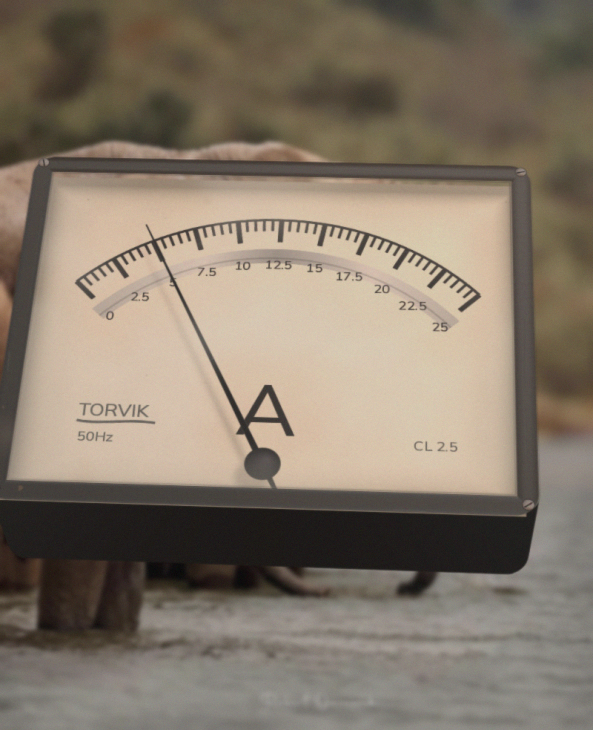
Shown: 5,A
